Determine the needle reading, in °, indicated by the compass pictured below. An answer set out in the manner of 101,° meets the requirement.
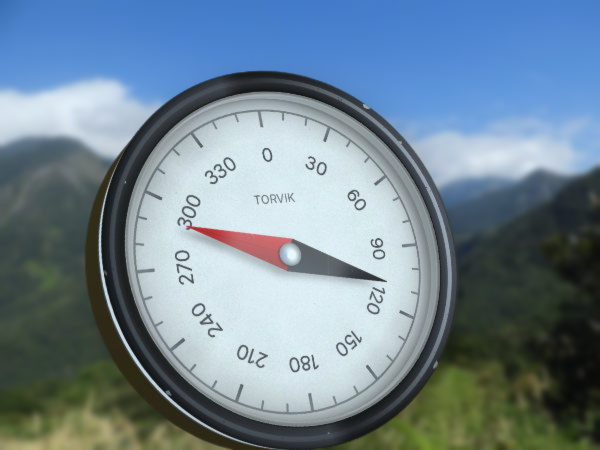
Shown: 290,°
